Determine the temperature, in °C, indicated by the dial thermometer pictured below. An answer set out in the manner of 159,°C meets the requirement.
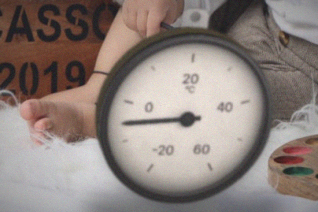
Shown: -5,°C
